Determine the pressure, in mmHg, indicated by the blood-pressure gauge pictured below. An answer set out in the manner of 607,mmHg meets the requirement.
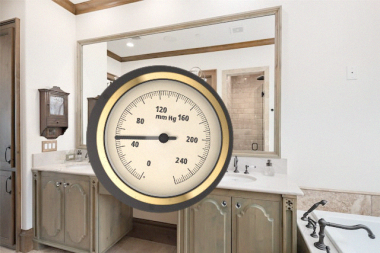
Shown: 50,mmHg
